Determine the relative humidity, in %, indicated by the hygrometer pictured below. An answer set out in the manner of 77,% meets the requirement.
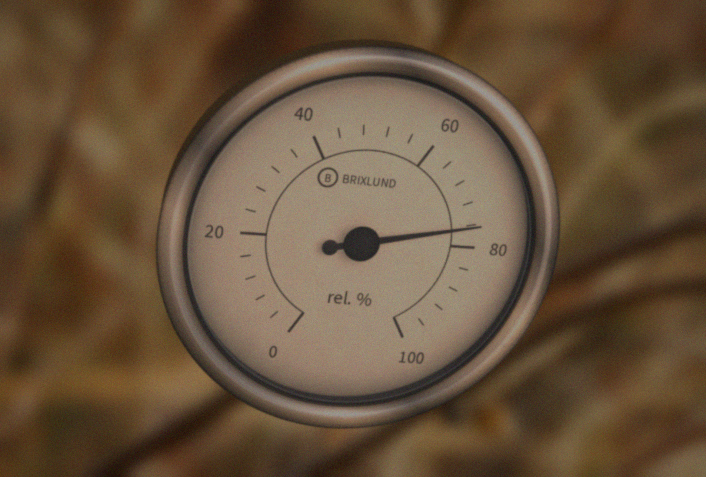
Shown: 76,%
